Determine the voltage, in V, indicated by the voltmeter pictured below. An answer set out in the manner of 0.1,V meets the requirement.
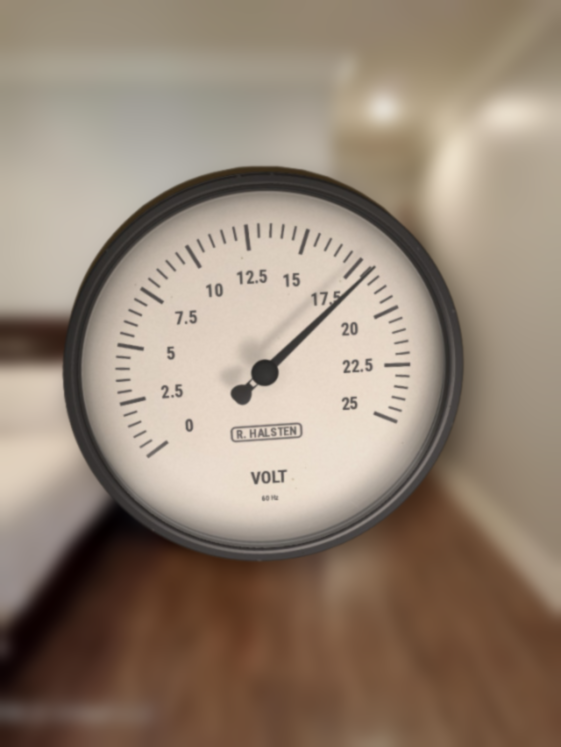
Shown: 18,V
